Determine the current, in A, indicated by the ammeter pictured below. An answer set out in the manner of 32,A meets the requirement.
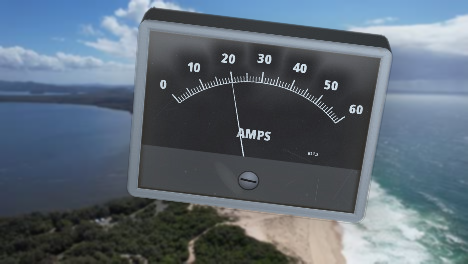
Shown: 20,A
